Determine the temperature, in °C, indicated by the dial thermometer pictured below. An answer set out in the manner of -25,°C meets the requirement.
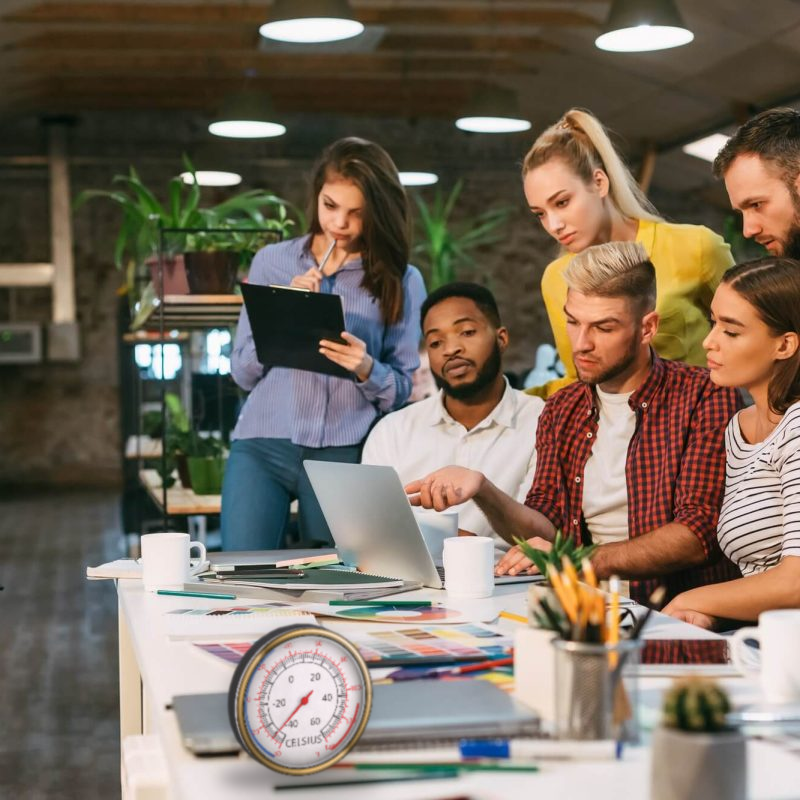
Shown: -35,°C
